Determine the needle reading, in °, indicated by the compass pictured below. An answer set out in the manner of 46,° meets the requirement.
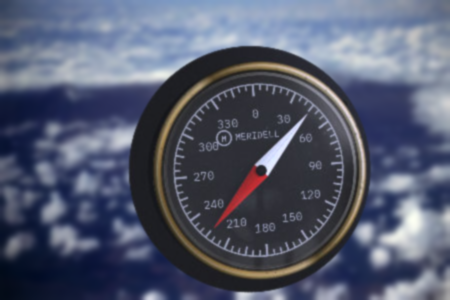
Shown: 225,°
